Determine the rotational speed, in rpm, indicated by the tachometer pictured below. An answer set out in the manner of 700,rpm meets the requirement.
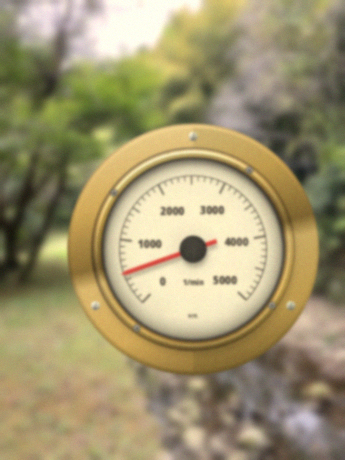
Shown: 500,rpm
